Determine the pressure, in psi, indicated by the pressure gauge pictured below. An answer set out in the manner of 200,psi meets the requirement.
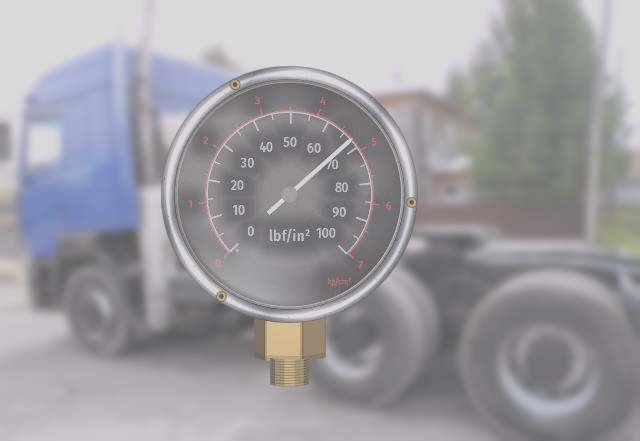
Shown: 67.5,psi
